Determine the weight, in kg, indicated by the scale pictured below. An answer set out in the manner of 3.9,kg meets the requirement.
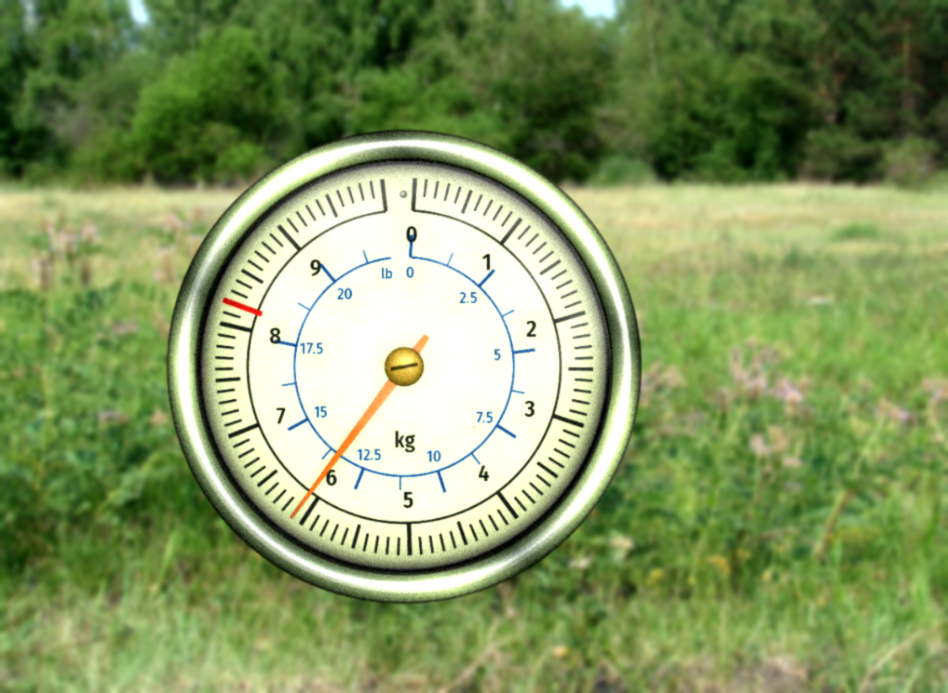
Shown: 6.1,kg
